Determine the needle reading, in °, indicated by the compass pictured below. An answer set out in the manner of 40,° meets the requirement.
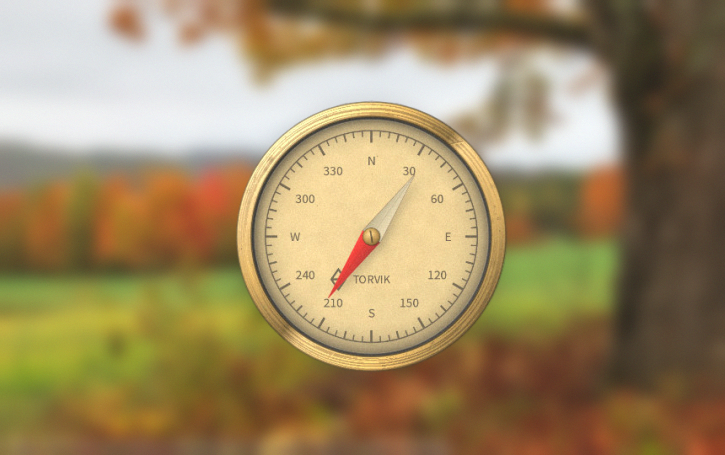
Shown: 215,°
